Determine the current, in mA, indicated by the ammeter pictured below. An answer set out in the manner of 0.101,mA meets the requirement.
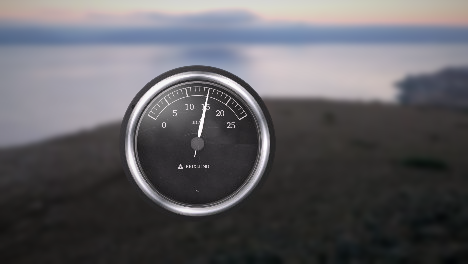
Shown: 15,mA
